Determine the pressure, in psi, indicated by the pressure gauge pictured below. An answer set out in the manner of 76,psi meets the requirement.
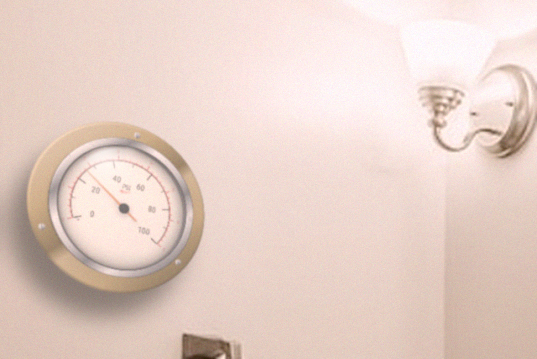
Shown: 25,psi
